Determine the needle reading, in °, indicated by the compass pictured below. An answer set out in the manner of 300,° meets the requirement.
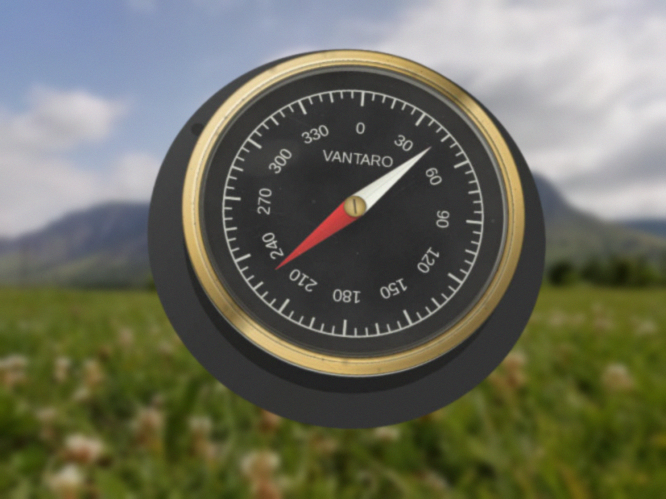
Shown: 225,°
